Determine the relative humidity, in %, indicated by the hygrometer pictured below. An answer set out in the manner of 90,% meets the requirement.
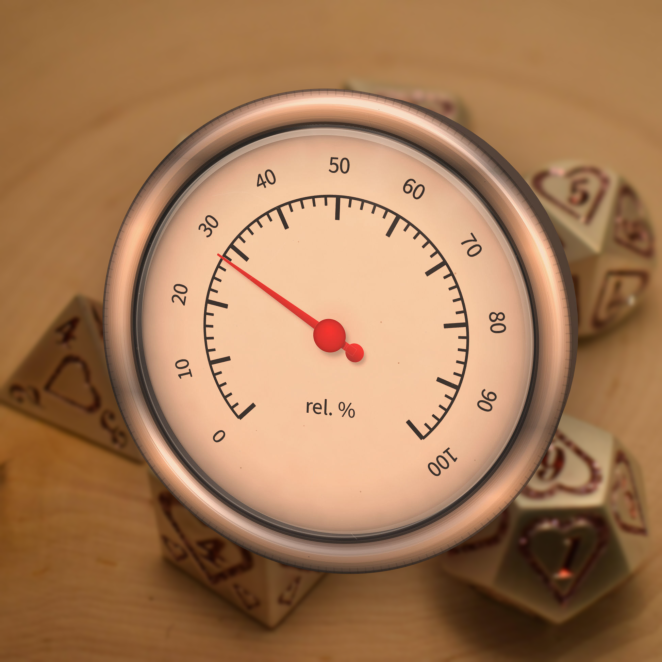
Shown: 28,%
